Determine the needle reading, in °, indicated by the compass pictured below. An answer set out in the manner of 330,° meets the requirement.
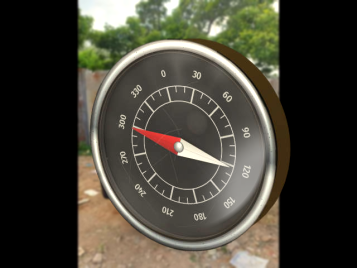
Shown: 300,°
